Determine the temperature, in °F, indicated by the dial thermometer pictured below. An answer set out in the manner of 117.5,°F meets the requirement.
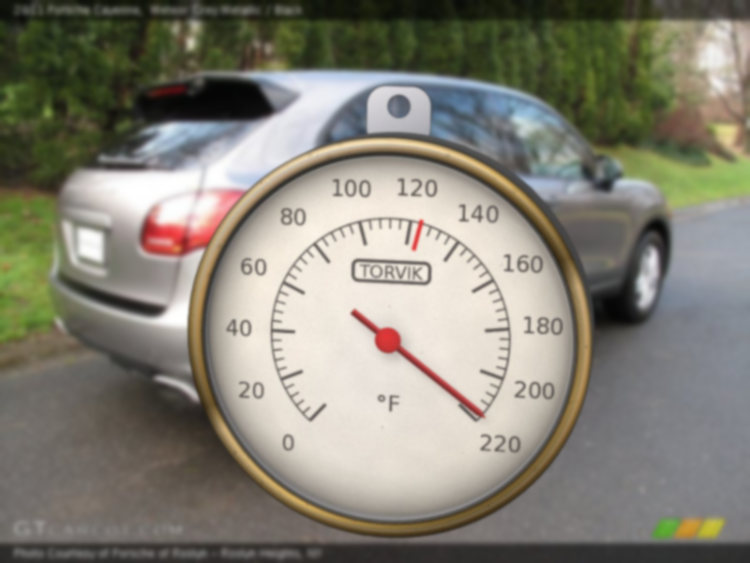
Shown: 216,°F
